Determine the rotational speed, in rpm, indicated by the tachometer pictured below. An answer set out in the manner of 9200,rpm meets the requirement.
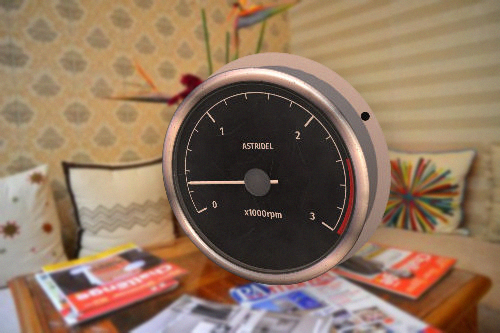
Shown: 300,rpm
